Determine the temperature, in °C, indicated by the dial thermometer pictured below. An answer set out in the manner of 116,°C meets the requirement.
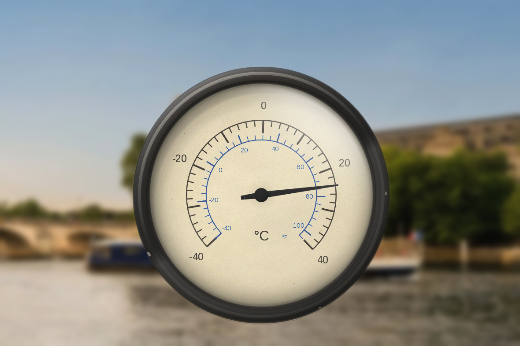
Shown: 24,°C
